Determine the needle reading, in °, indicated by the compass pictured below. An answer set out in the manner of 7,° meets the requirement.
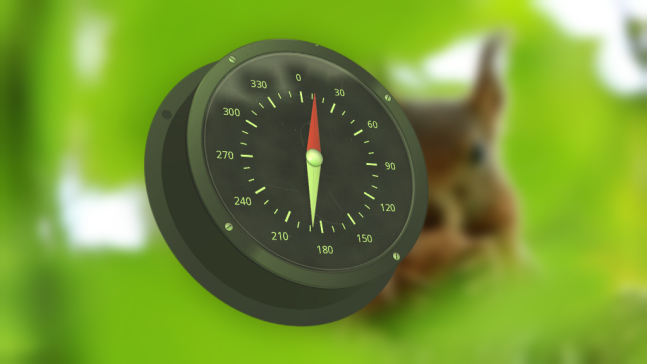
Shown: 10,°
